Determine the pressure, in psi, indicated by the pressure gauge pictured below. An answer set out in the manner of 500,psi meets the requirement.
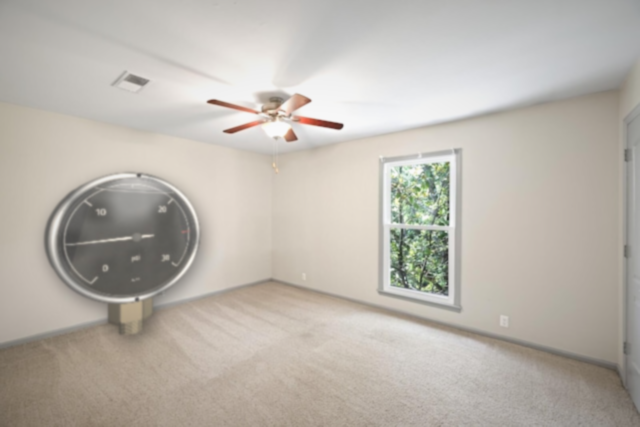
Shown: 5,psi
